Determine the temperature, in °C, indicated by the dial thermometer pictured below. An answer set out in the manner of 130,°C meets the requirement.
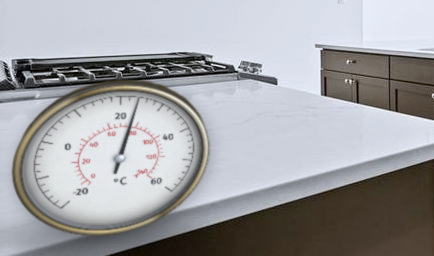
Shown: 24,°C
